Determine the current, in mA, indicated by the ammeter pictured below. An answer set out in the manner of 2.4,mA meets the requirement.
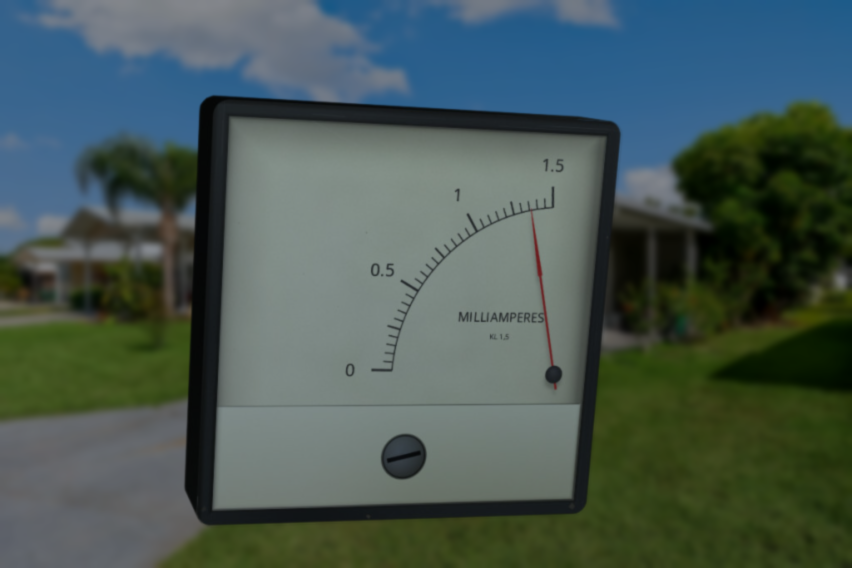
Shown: 1.35,mA
